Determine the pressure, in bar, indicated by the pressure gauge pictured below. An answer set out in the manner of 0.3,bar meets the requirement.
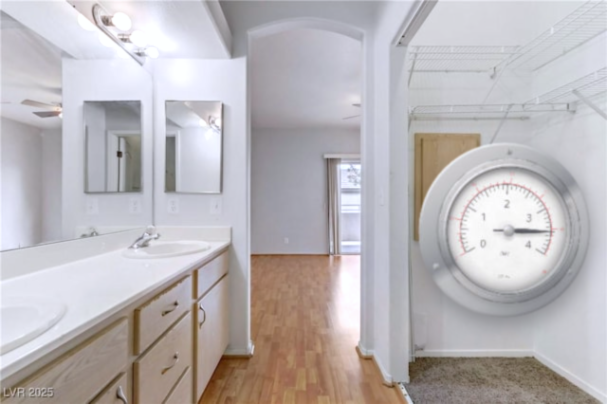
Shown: 3.5,bar
